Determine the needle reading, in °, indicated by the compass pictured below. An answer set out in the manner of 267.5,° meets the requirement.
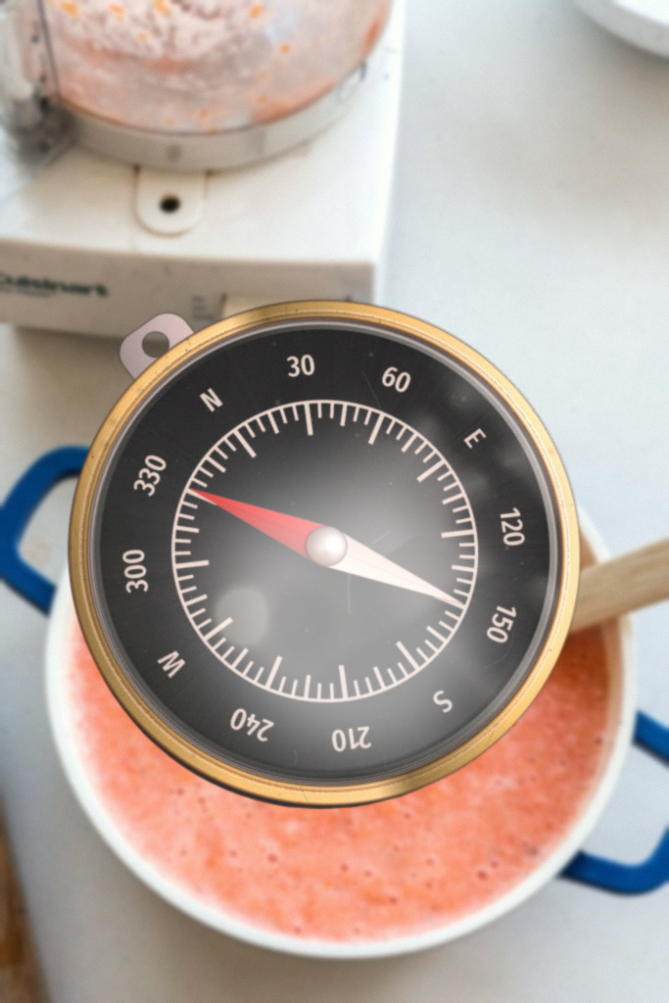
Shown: 330,°
